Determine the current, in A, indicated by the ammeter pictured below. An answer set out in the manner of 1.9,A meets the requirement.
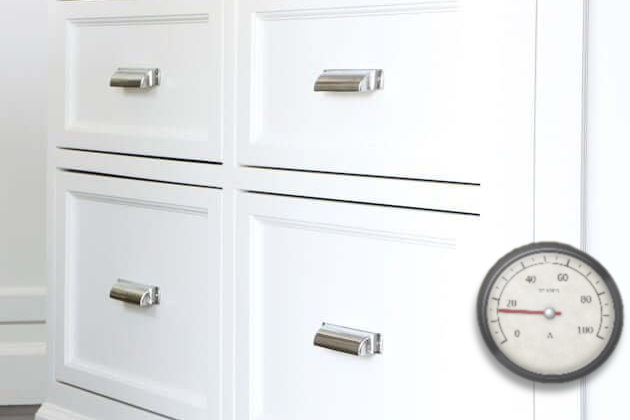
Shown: 15,A
